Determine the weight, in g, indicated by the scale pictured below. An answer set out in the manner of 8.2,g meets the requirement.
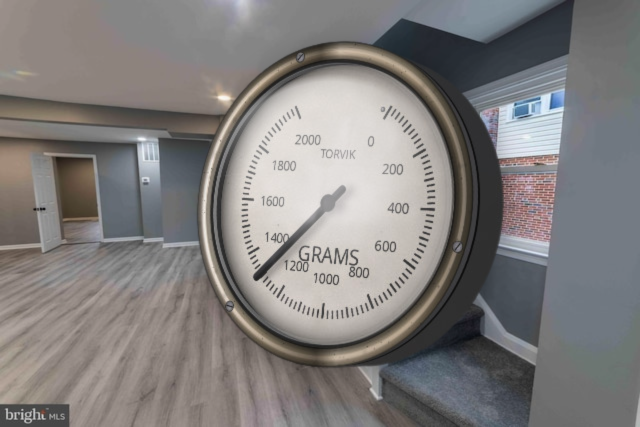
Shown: 1300,g
